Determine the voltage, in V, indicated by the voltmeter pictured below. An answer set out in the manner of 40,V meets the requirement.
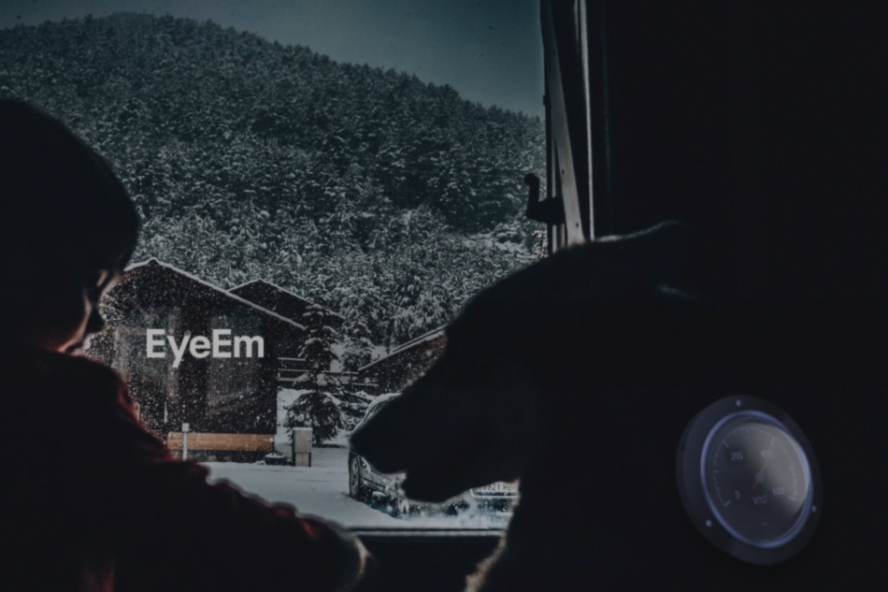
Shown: 400,V
